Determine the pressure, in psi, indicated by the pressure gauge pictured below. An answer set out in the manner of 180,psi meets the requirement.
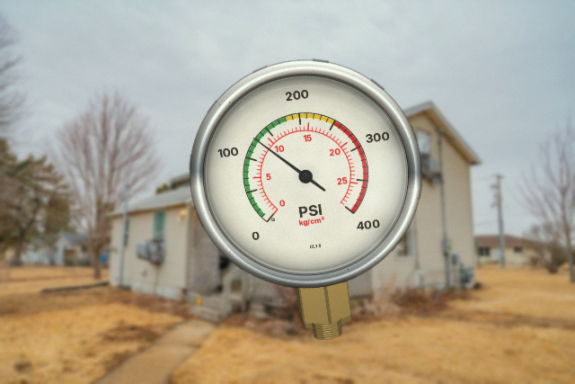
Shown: 130,psi
